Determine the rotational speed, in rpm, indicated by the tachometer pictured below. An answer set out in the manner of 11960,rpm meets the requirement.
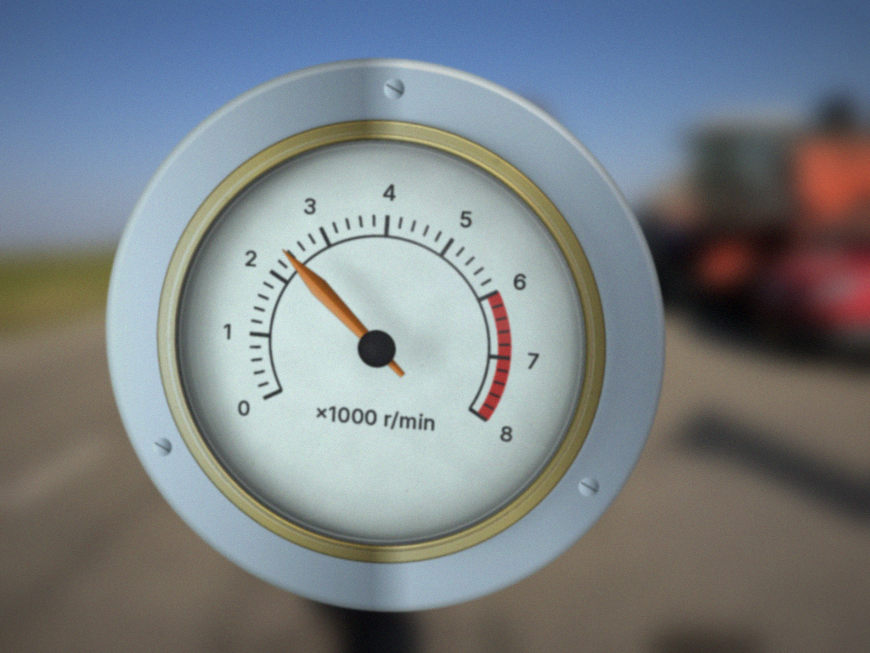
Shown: 2400,rpm
